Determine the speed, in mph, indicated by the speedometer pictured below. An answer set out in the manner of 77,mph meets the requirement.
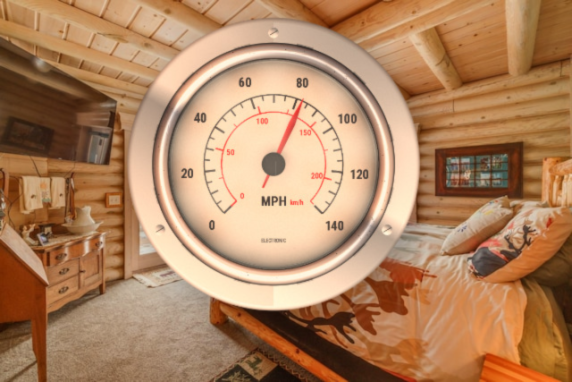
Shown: 82.5,mph
